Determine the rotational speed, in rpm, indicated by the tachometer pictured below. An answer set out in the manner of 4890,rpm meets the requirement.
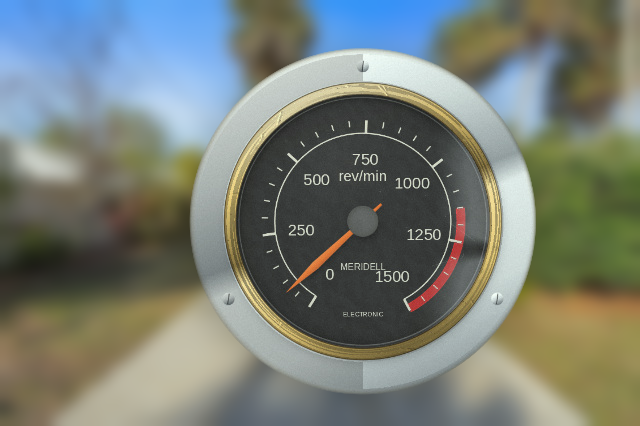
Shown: 75,rpm
